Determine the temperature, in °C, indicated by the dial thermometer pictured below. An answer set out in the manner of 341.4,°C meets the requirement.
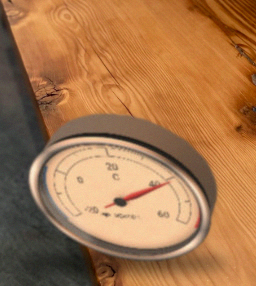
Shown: 40,°C
